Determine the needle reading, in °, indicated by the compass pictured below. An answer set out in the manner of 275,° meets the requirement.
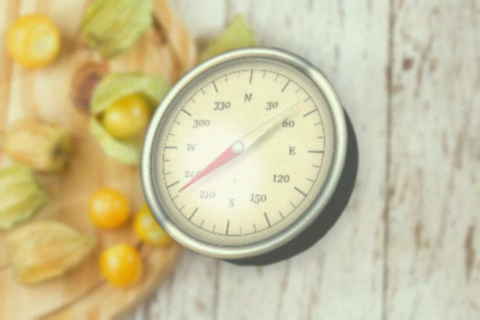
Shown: 230,°
